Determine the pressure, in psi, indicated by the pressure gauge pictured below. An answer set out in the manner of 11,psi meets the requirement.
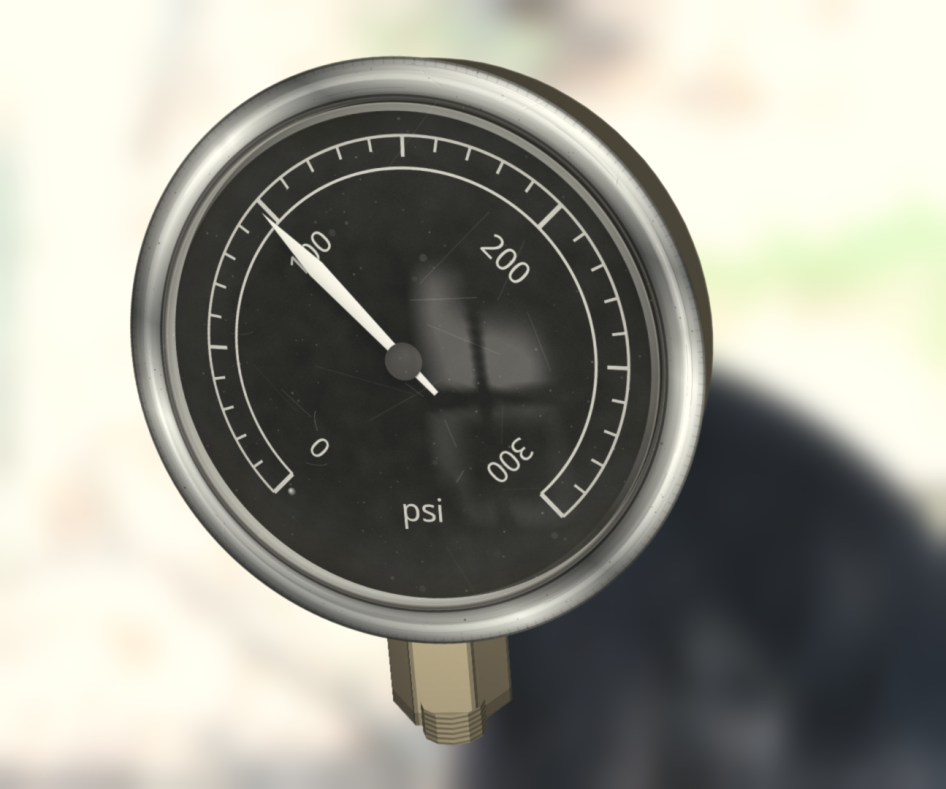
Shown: 100,psi
